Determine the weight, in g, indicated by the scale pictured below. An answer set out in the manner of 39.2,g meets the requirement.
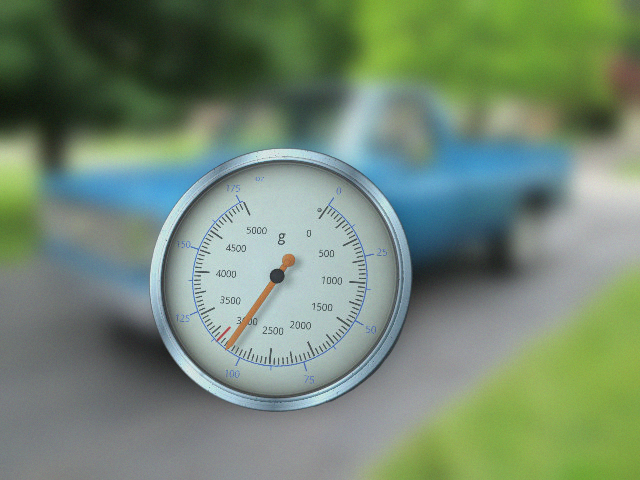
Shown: 3000,g
